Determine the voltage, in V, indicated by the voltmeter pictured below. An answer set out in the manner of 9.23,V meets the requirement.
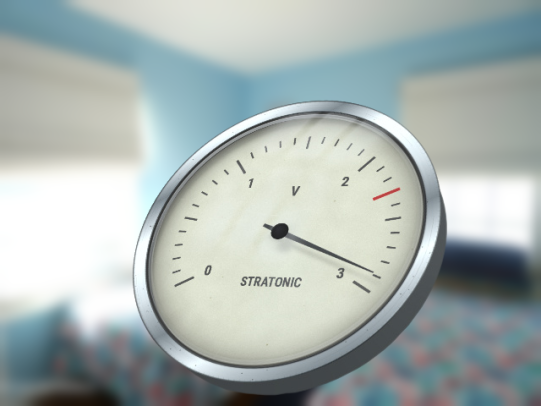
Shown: 2.9,V
